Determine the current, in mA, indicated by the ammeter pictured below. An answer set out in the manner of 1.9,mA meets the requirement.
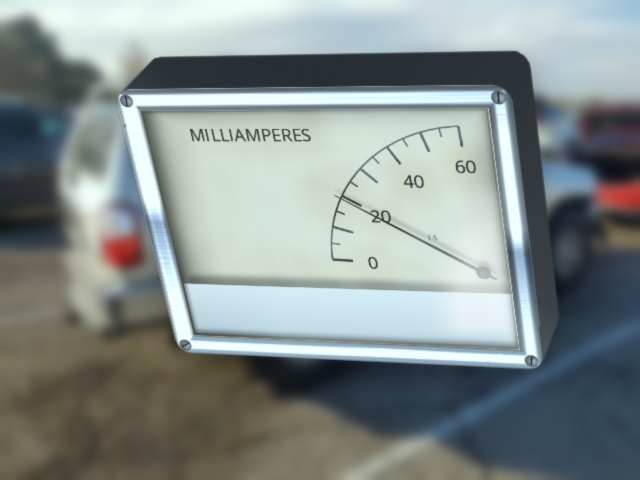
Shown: 20,mA
